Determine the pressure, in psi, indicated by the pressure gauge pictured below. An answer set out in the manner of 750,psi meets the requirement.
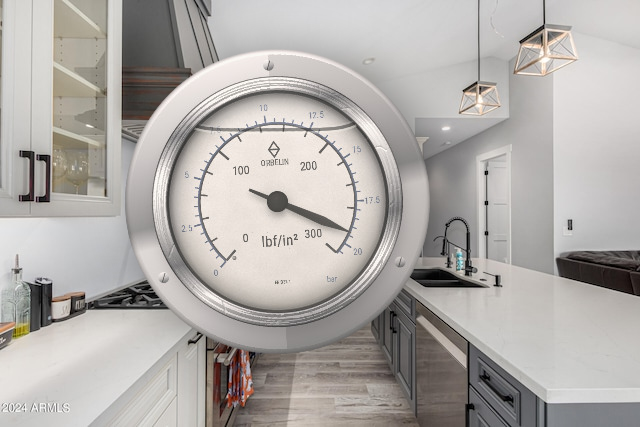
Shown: 280,psi
